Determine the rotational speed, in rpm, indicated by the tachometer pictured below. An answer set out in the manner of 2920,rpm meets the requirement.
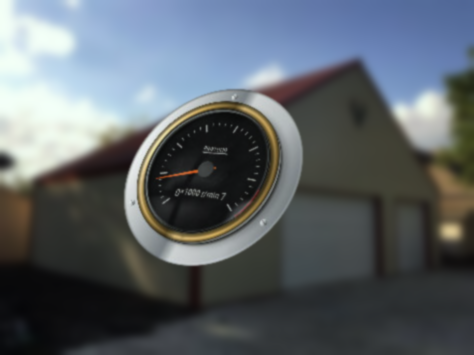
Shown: 800,rpm
